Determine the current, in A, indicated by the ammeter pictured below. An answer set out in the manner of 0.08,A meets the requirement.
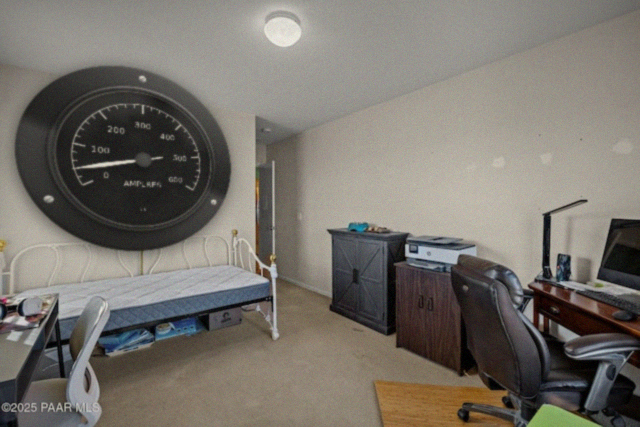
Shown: 40,A
